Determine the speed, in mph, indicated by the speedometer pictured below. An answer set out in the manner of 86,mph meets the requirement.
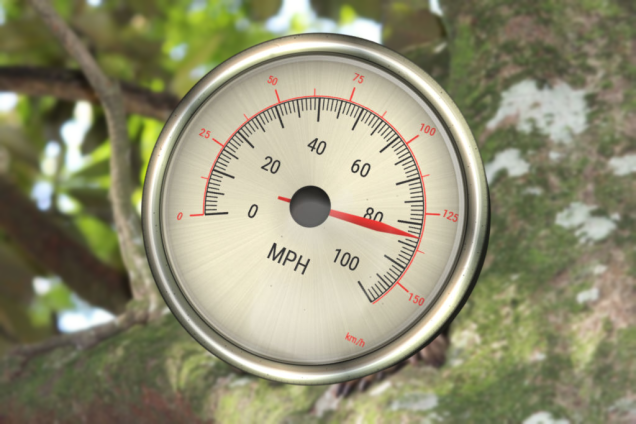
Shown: 83,mph
